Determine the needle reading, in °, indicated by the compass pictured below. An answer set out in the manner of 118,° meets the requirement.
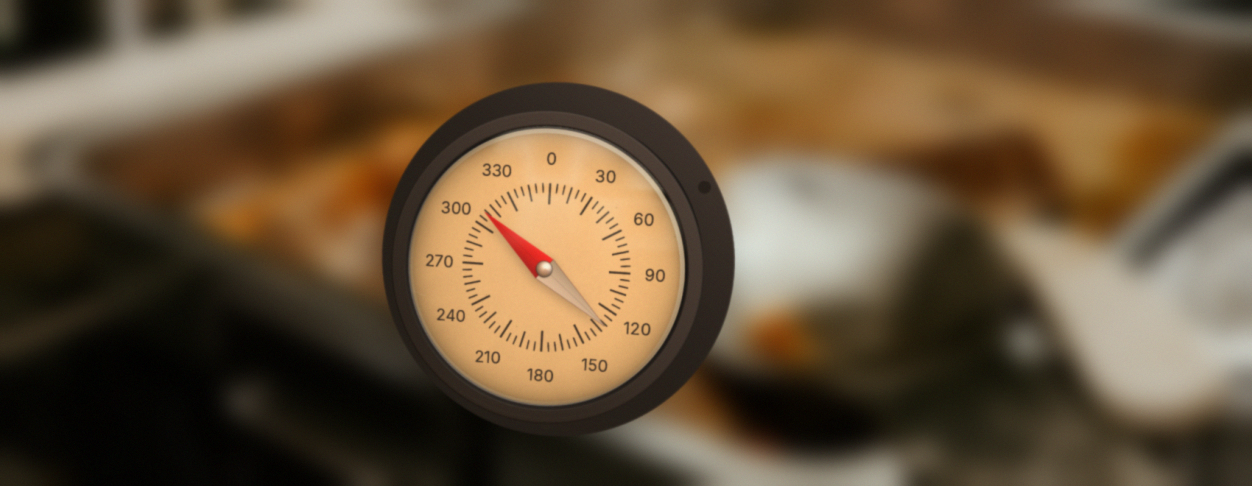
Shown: 310,°
